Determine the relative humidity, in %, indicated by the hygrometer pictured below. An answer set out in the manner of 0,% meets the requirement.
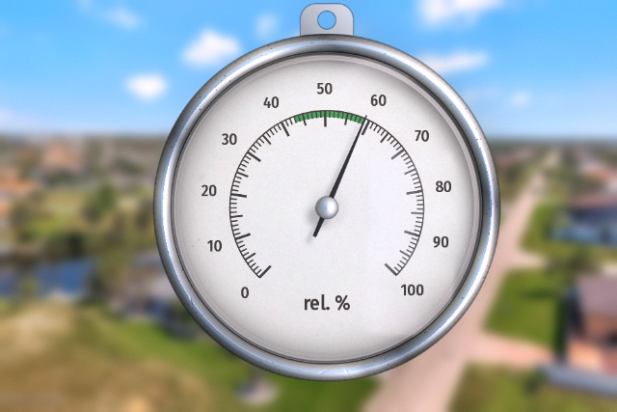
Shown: 59,%
